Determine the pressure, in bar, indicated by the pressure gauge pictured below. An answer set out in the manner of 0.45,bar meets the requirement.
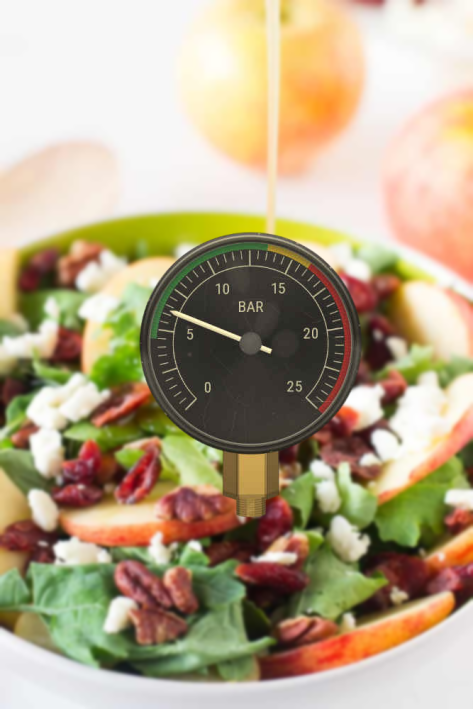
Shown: 6.25,bar
